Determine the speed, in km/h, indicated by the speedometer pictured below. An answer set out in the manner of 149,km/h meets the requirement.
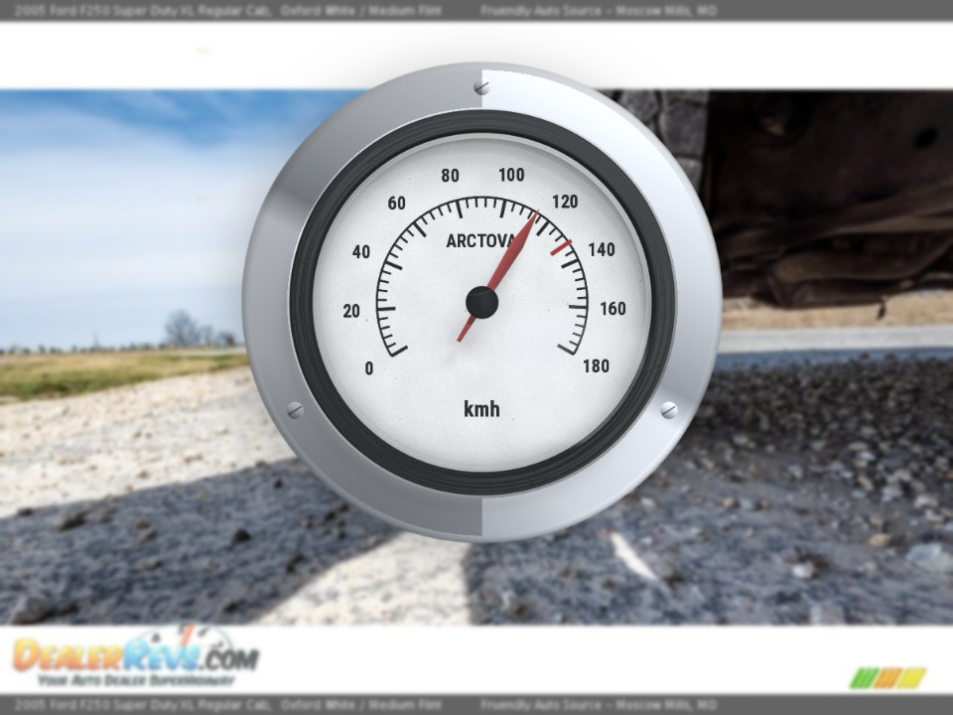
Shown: 114,km/h
